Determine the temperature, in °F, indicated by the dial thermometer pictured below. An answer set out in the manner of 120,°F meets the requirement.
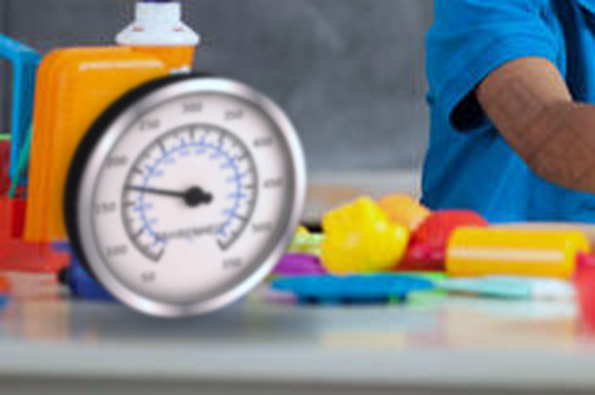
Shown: 175,°F
